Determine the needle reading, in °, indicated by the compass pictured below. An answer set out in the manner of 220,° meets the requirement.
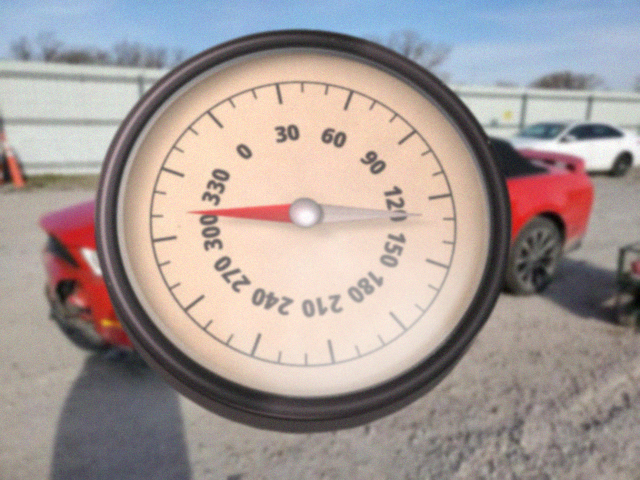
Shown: 310,°
